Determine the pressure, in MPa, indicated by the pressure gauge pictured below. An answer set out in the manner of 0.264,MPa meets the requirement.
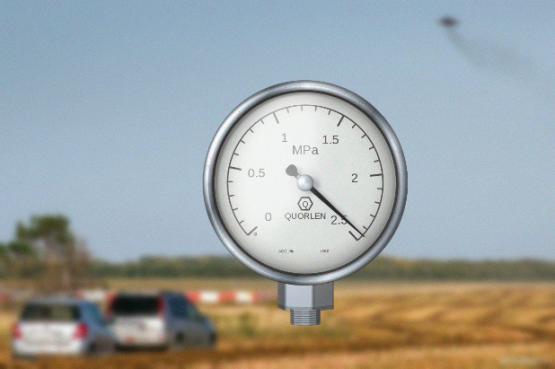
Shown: 2.45,MPa
